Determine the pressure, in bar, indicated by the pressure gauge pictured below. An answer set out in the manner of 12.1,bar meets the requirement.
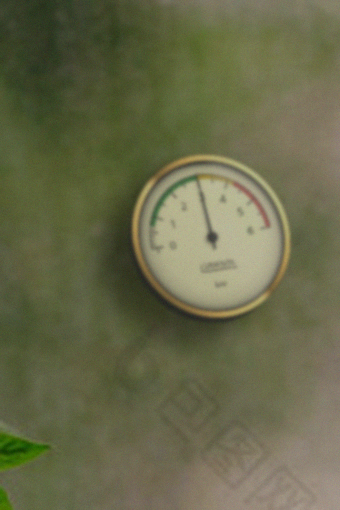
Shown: 3,bar
